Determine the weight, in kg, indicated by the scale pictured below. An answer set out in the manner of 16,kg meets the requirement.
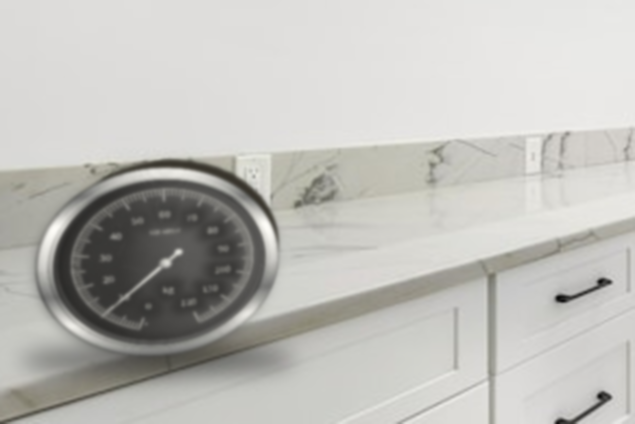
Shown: 10,kg
